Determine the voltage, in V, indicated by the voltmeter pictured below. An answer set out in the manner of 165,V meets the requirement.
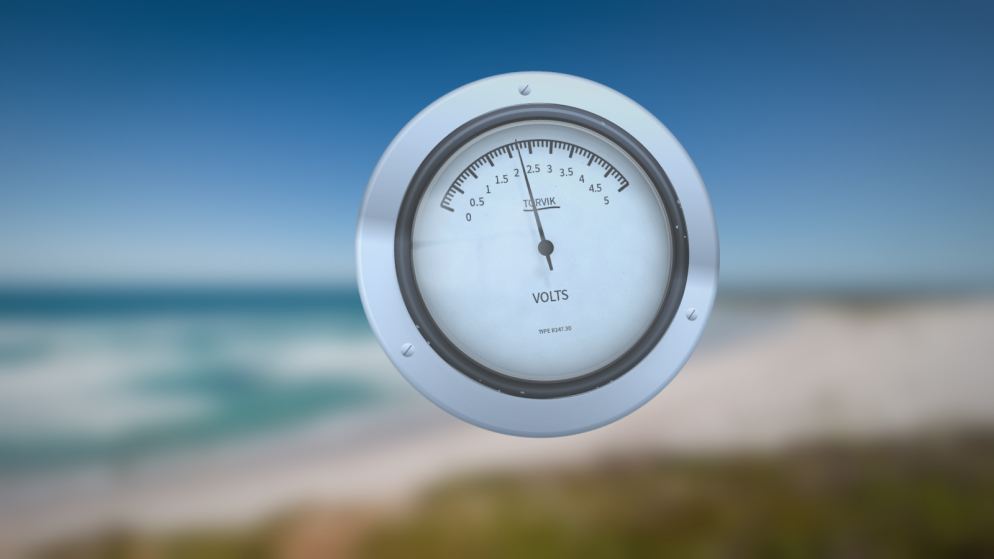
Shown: 2.2,V
